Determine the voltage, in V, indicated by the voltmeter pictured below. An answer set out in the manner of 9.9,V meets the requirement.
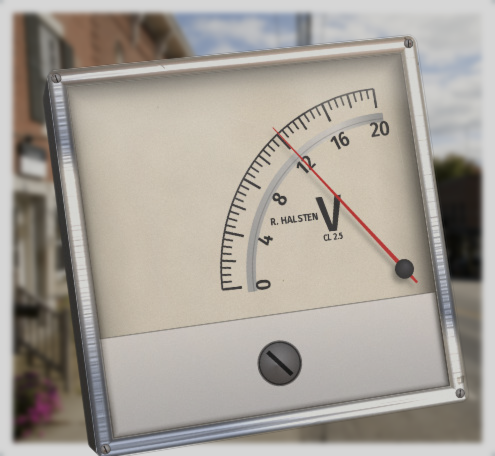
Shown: 12,V
